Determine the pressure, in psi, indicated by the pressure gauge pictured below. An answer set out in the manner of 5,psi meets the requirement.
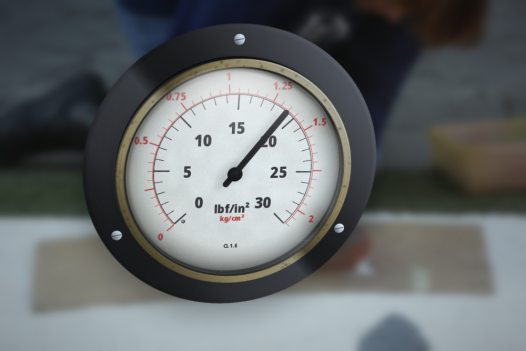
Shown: 19,psi
